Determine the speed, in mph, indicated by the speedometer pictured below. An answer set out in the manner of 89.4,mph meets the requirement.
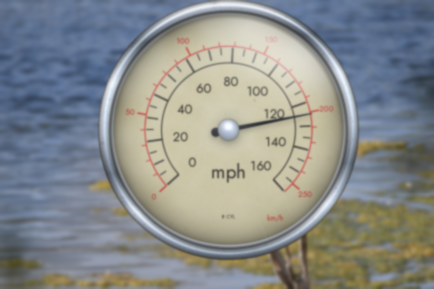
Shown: 125,mph
